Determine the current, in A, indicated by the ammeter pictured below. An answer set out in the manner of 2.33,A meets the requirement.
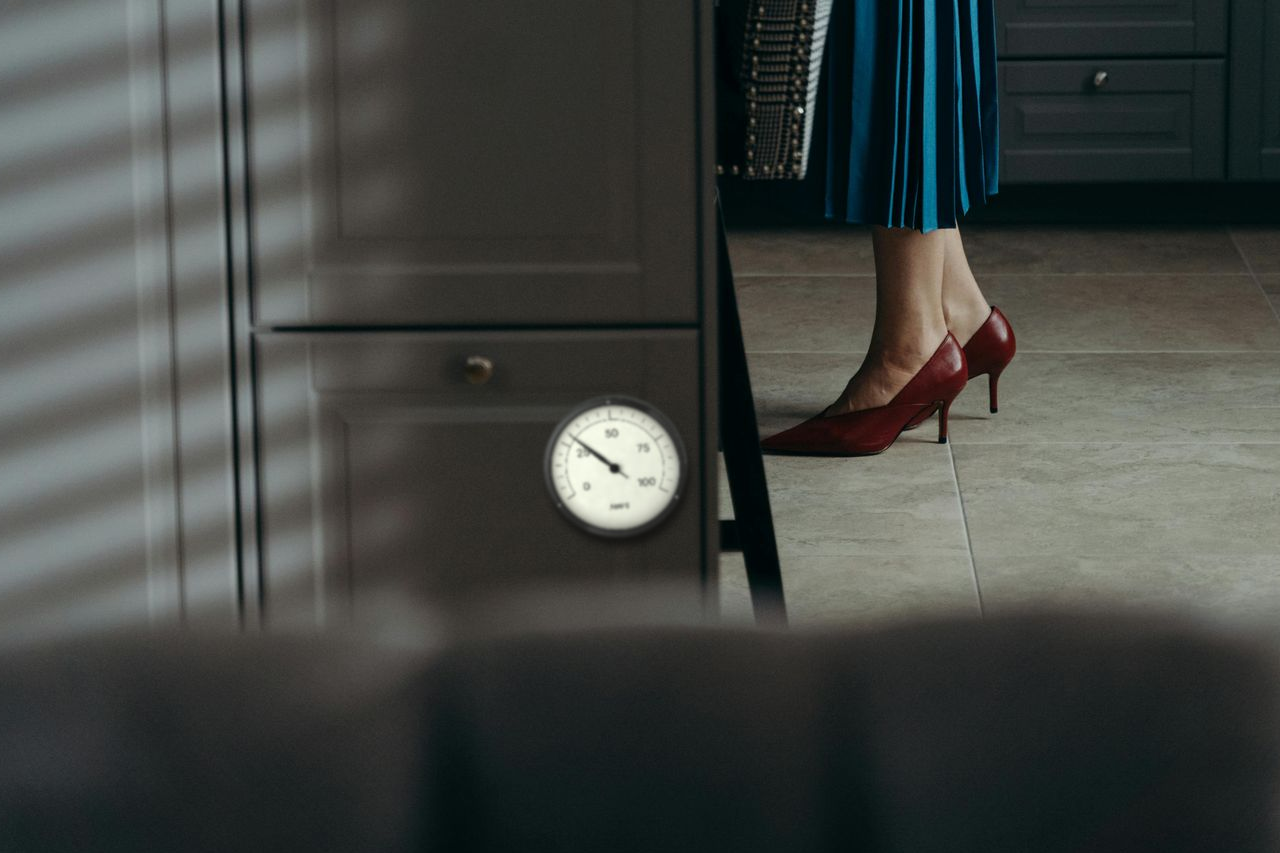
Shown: 30,A
